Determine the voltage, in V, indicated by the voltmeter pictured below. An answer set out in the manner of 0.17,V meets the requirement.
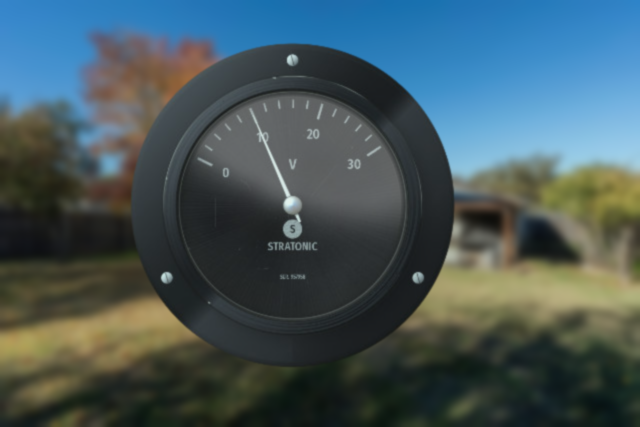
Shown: 10,V
